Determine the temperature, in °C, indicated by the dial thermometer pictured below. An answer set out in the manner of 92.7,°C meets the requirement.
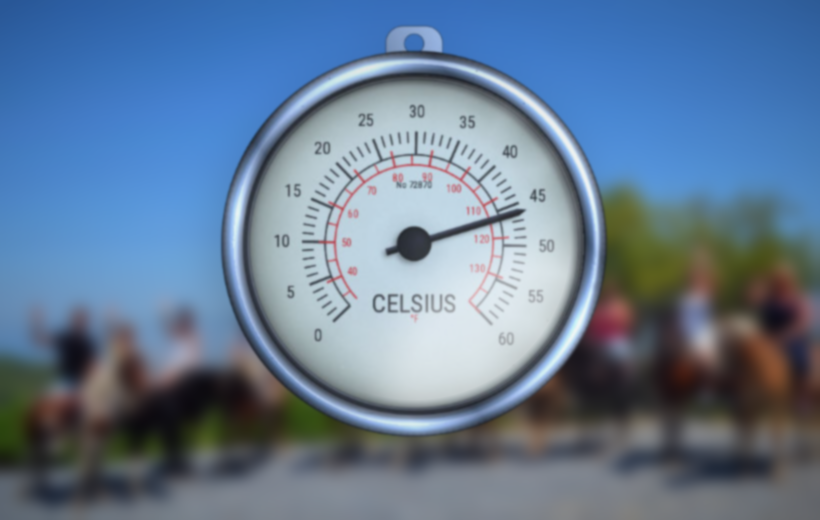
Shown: 46,°C
